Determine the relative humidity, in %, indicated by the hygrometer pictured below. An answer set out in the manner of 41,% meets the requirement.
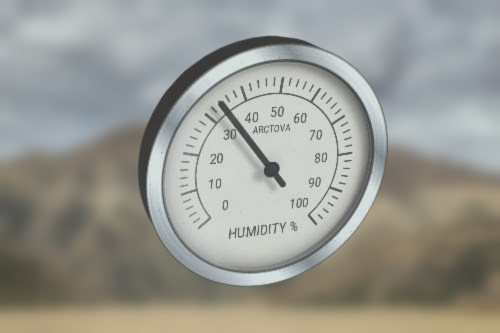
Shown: 34,%
